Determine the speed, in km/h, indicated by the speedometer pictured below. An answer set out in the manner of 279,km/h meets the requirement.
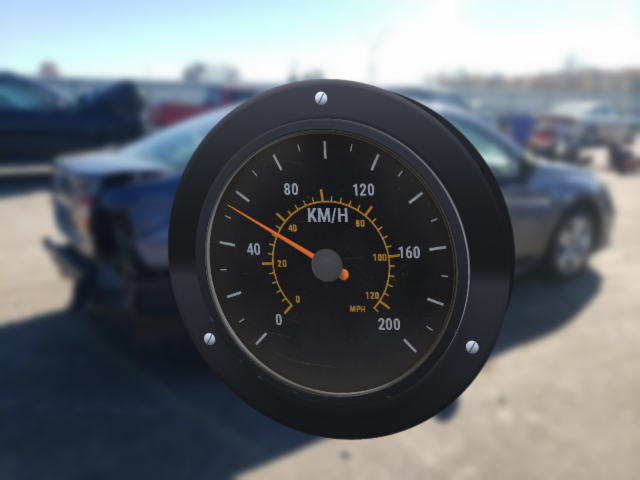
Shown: 55,km/h
